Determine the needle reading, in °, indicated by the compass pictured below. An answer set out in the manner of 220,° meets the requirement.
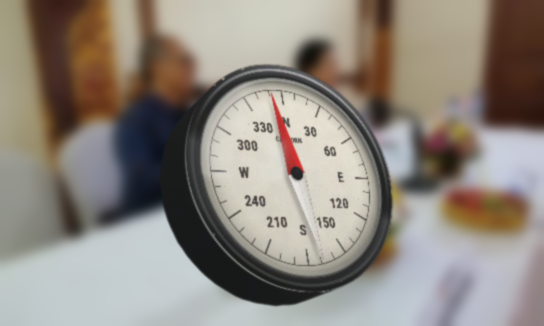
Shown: 350,°
